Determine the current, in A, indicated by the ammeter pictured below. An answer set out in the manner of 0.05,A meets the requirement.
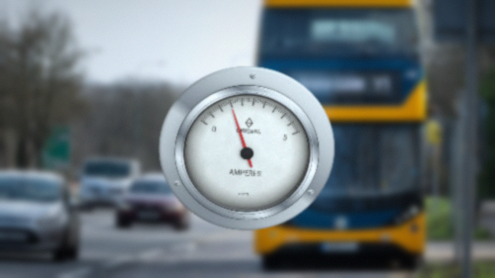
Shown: 1.5,A
